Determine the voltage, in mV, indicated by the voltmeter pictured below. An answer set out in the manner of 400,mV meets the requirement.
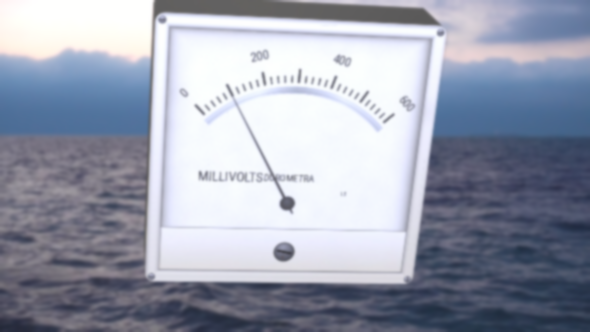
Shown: 100,mV
